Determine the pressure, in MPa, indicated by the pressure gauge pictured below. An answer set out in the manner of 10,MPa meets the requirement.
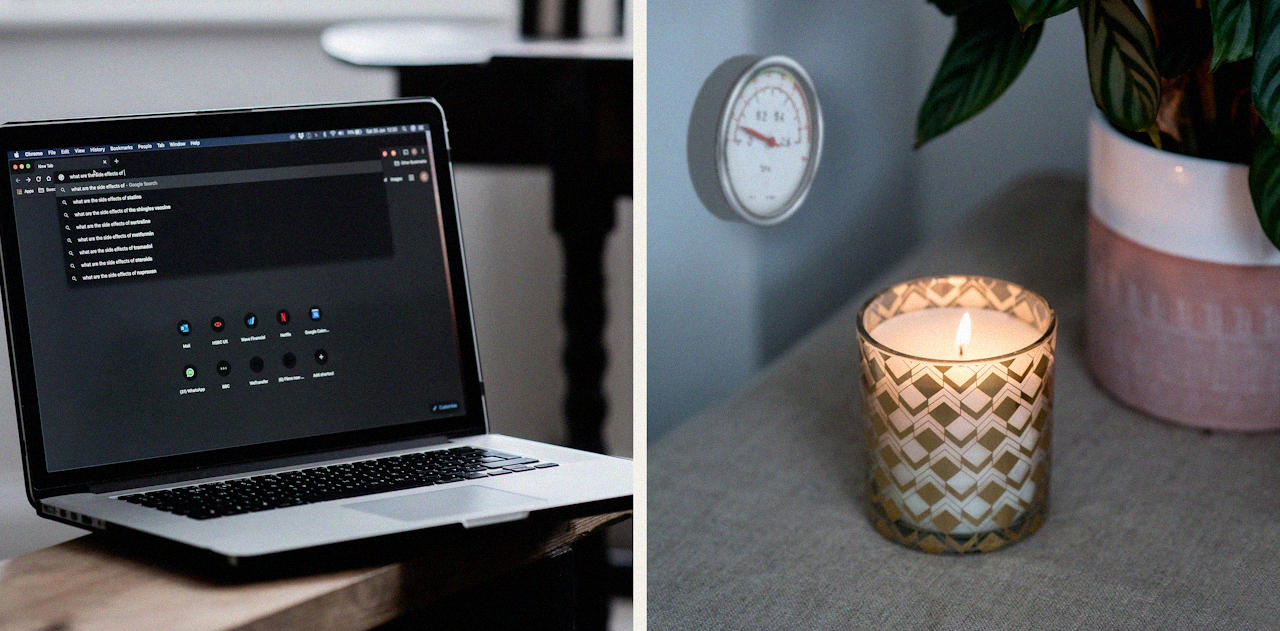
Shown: 0.05,MPa
